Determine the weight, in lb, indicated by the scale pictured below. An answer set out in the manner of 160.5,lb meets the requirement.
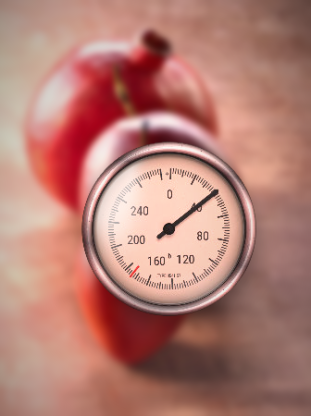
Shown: 40,lb
